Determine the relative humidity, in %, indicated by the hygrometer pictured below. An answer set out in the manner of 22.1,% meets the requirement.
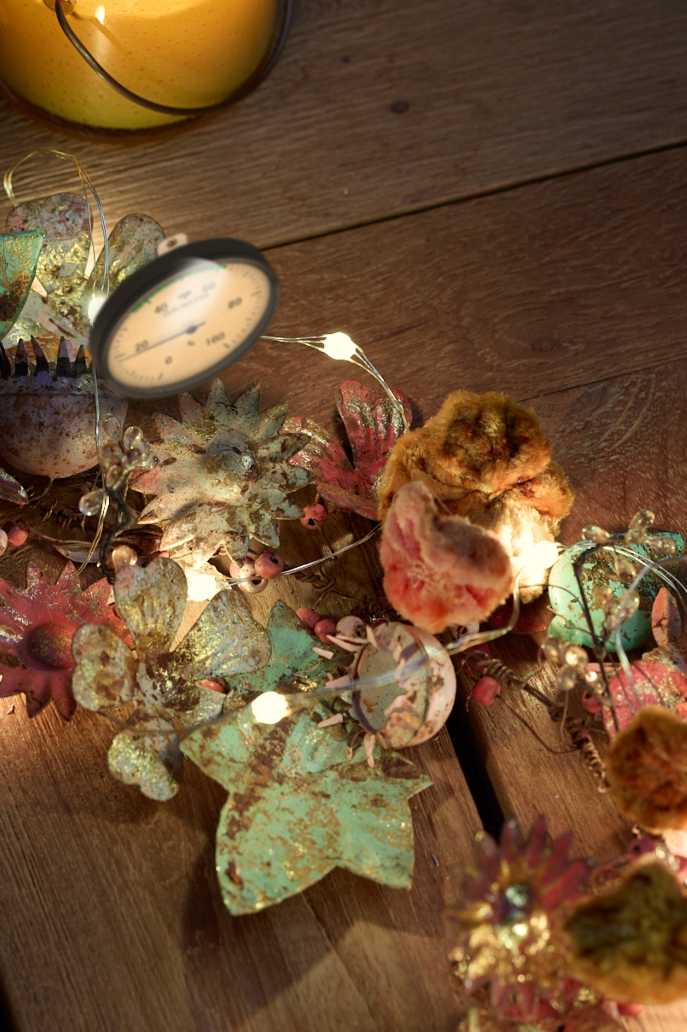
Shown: 20,%
